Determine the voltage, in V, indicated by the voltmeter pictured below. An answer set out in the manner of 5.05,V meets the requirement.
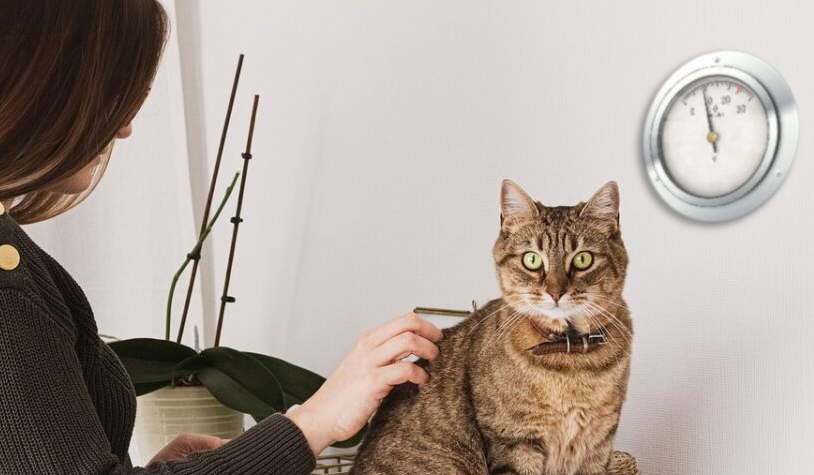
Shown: 10,V
